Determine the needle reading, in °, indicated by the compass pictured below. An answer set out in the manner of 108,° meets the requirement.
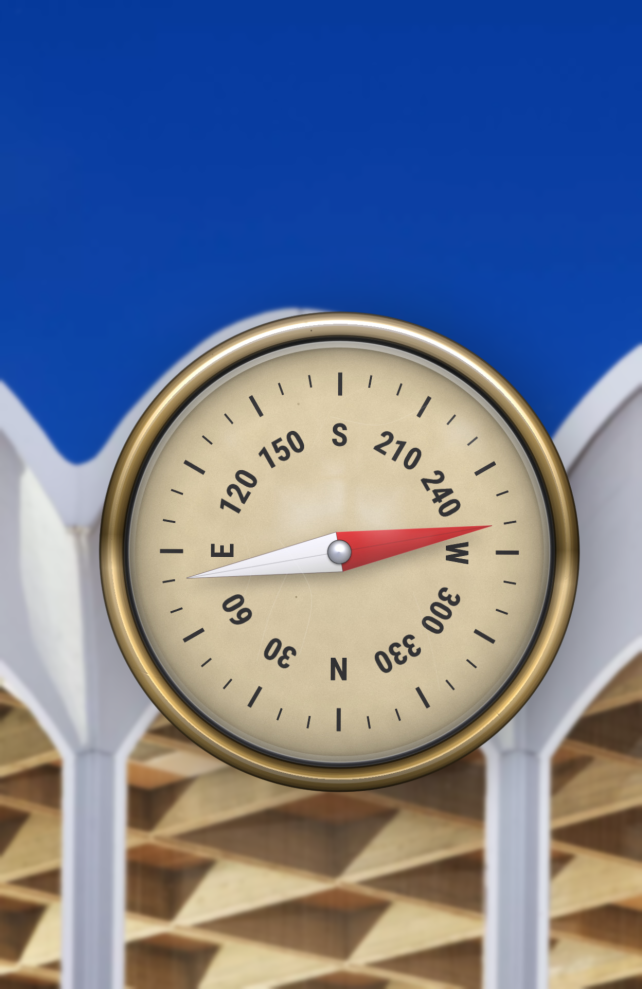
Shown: 260,°
